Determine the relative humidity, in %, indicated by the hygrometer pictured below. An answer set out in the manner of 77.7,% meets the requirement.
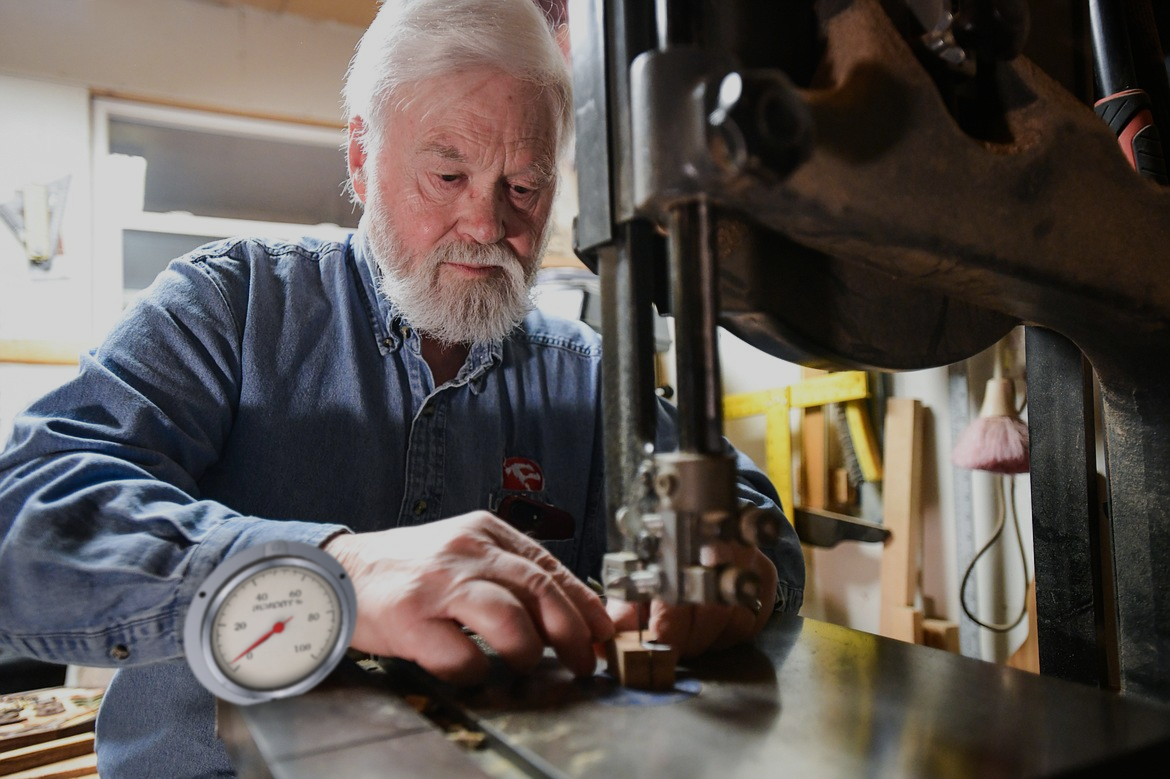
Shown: 4,%
